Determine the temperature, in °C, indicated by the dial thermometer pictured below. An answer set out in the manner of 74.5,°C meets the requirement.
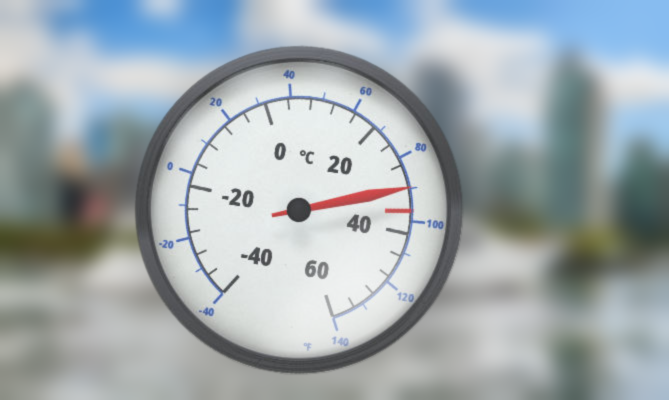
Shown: 32,°C
